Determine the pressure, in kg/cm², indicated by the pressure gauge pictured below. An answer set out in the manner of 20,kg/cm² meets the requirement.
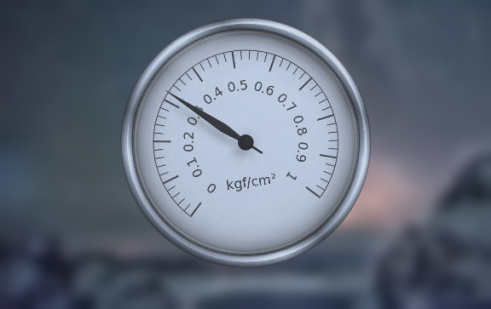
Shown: 0.32,kg/cm²
